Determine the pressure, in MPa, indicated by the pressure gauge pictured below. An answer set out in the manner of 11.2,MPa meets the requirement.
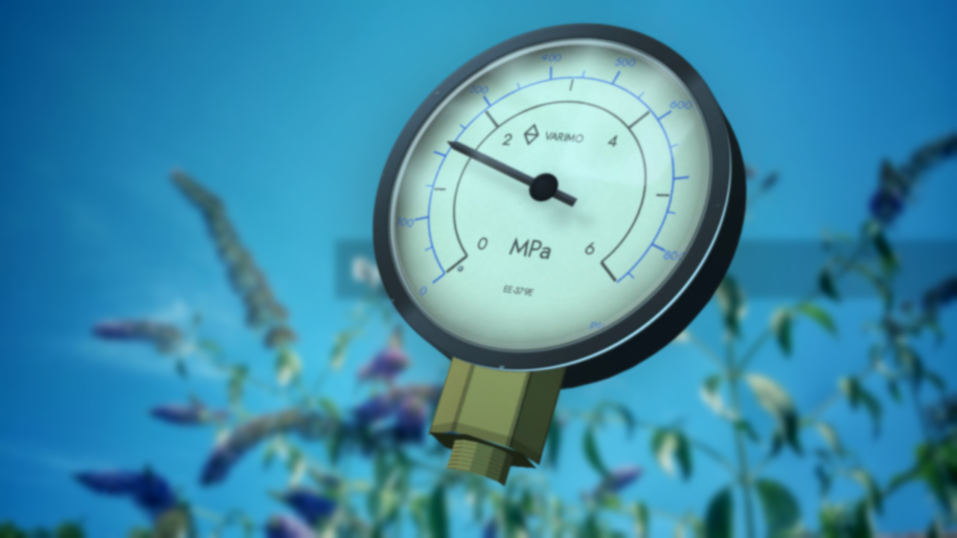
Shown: 1.5,MPa
